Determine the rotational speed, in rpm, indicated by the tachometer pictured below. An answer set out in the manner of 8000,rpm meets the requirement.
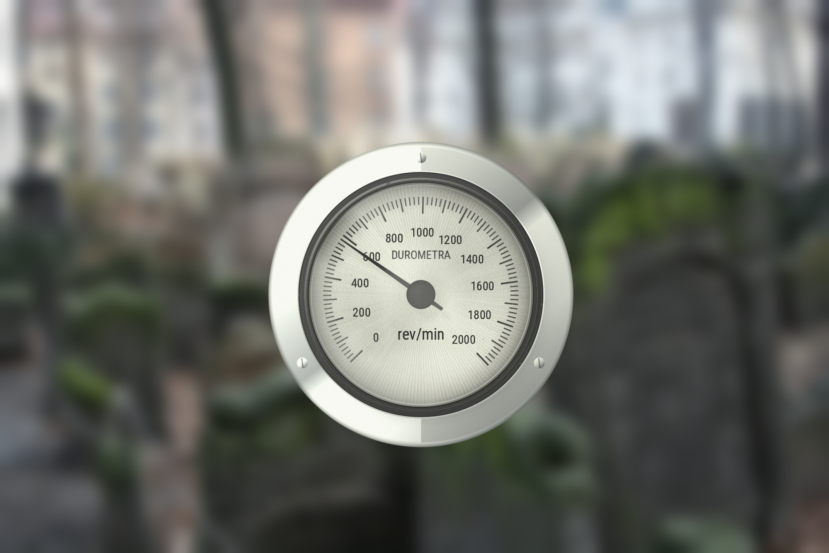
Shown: 580,rpm
